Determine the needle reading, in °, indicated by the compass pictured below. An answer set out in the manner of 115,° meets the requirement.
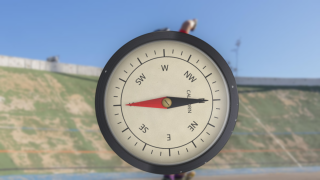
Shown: 180,°
